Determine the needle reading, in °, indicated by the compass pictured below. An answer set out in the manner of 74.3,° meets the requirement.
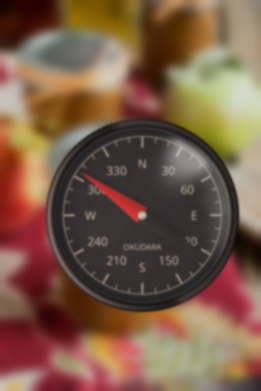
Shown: 305,°
